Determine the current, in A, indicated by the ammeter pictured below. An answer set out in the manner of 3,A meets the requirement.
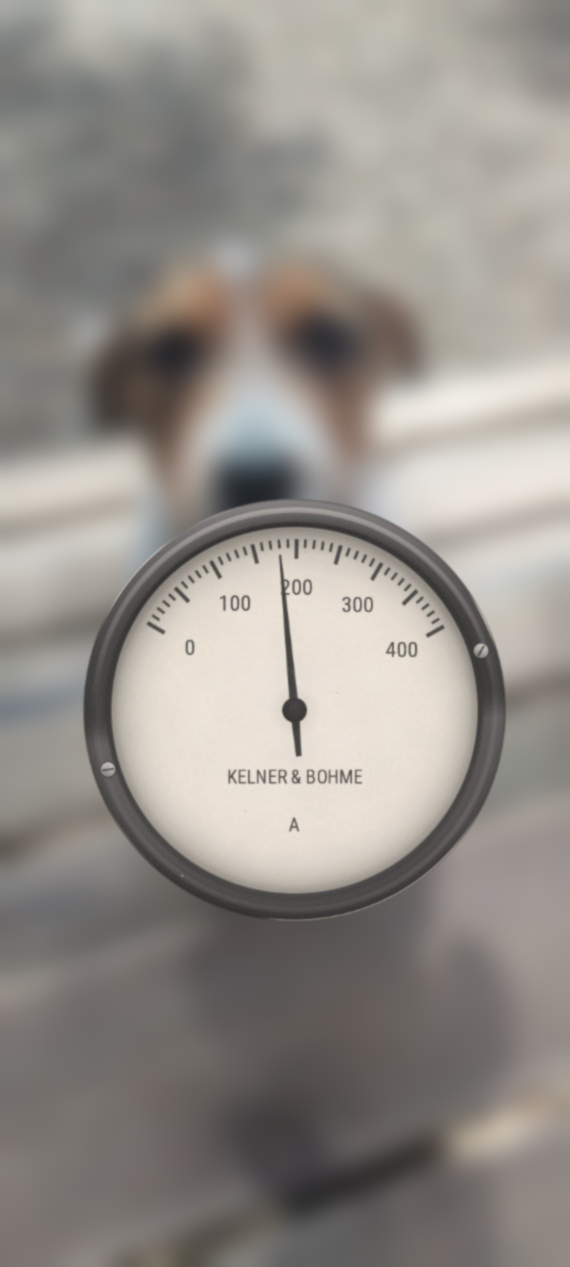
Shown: 180,A
